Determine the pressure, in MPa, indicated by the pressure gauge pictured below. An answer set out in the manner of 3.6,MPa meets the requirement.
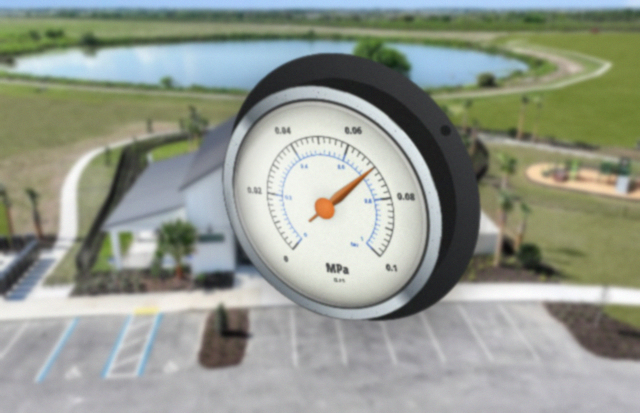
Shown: 0.07,MPa
